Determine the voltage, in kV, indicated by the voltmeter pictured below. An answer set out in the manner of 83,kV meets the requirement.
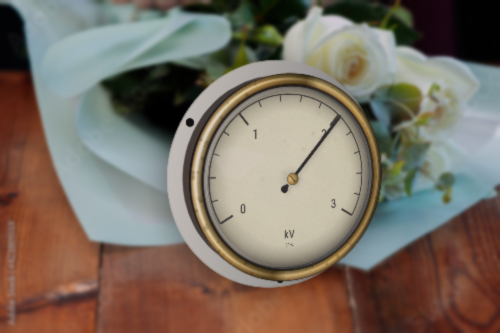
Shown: 2,kV
